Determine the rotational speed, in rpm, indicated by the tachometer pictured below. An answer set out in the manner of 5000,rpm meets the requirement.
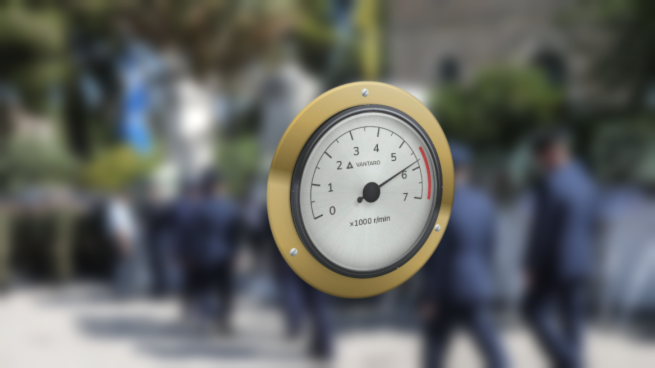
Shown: 5750,rpm
